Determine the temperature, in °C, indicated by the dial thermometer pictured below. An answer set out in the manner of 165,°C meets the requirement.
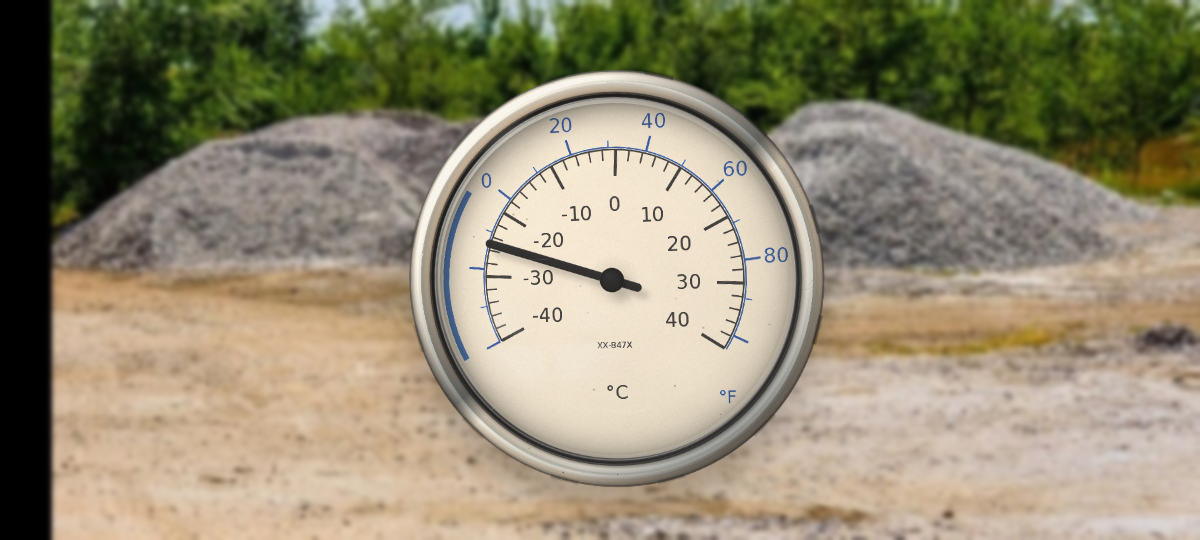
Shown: -25,°C
